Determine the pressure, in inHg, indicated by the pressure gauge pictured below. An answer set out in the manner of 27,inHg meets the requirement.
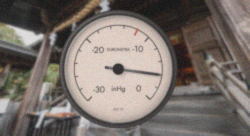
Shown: -4,inHg
